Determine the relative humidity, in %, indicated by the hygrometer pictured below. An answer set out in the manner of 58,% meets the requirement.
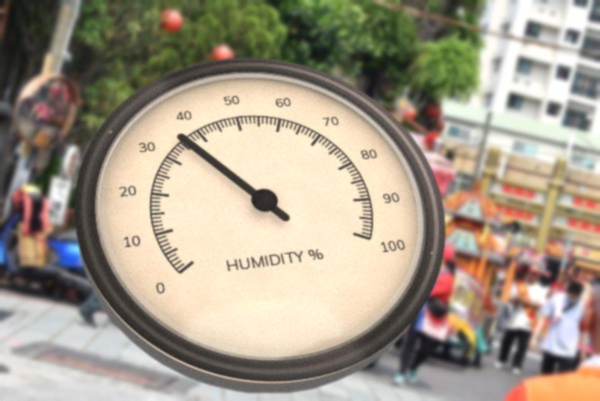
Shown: 35,%
